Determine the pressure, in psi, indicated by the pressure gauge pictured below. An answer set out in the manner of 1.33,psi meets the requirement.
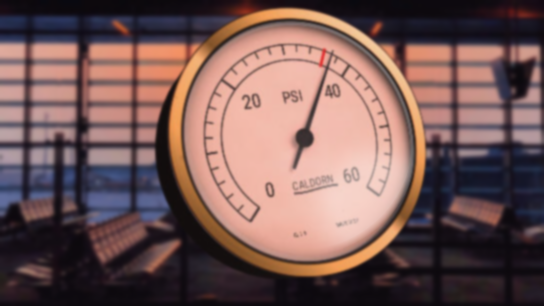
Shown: 37,psi
